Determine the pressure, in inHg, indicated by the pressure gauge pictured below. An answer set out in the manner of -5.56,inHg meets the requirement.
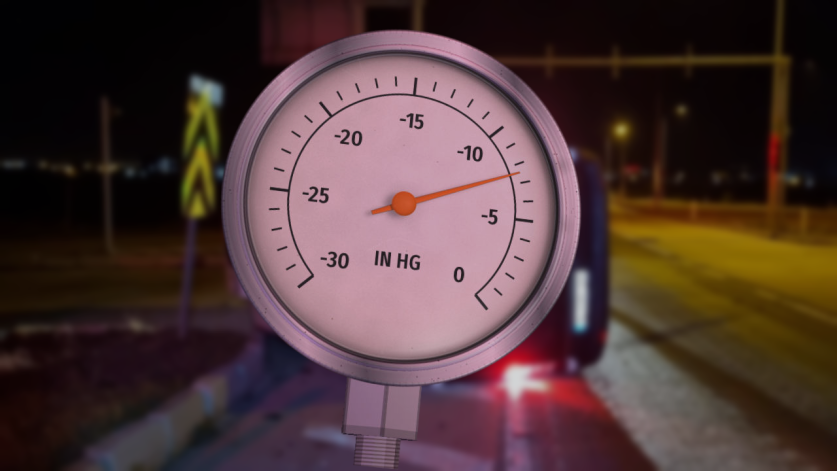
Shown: -7.5,inHg
